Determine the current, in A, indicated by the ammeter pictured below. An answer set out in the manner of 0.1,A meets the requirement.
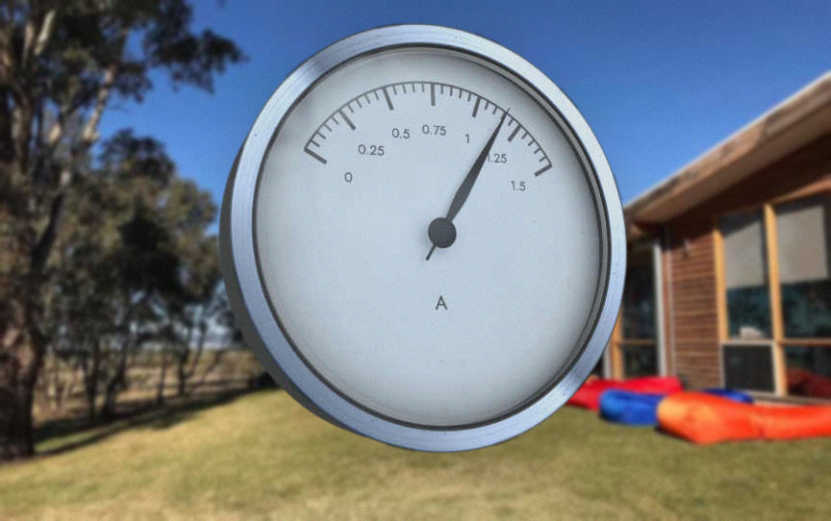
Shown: 1.15,A
